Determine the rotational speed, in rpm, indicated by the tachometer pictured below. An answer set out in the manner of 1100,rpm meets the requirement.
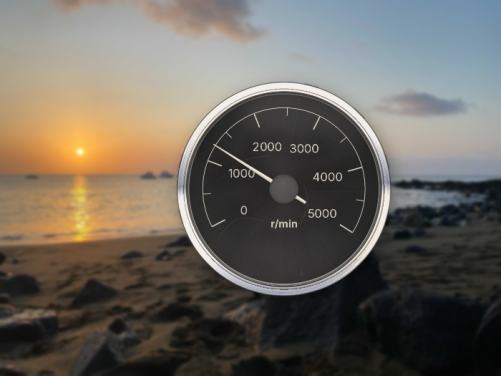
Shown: 1250,rpm
